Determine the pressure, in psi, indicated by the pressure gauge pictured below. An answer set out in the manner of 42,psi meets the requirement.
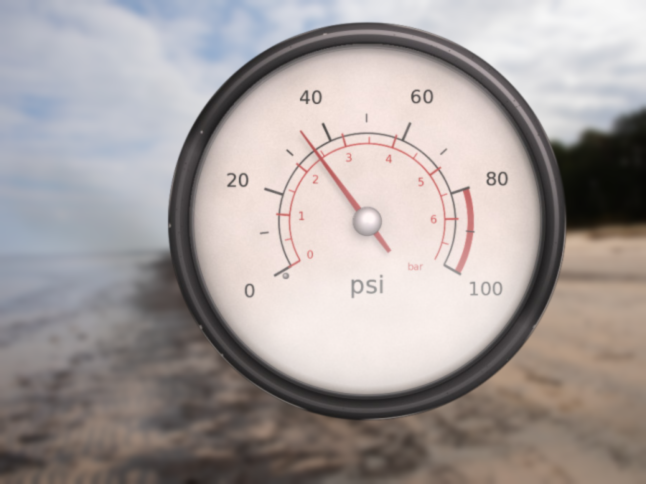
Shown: 35,psi
